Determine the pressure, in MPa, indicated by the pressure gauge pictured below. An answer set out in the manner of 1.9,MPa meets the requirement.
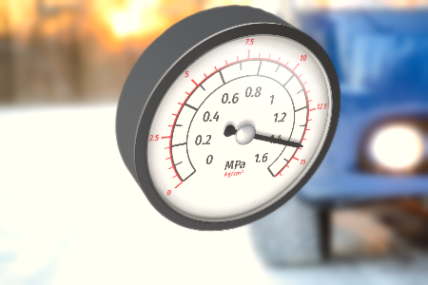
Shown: 1.4,MPa
